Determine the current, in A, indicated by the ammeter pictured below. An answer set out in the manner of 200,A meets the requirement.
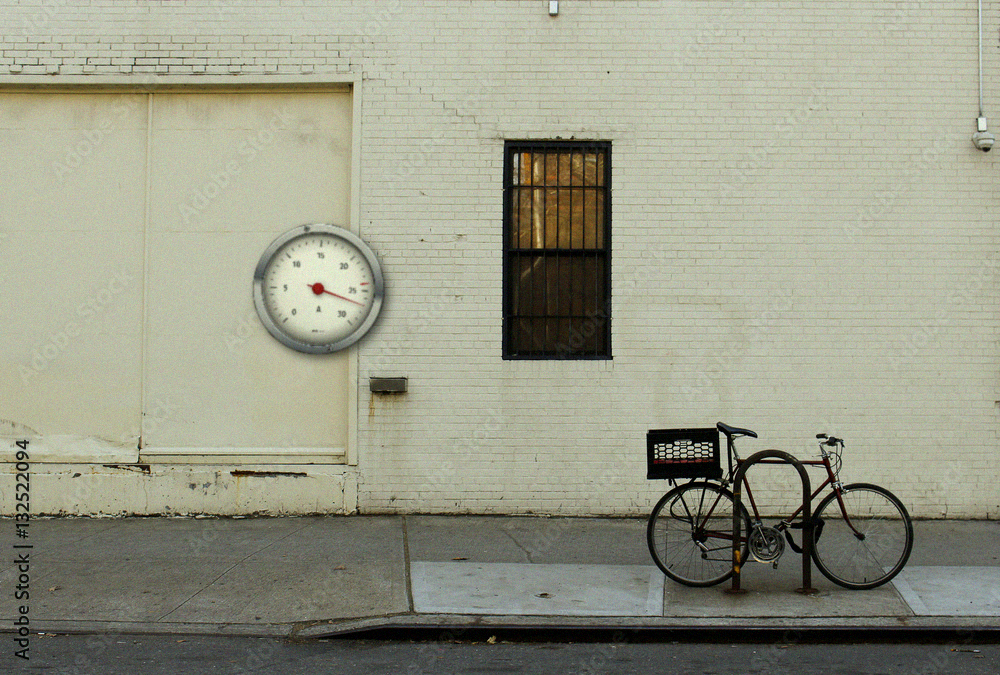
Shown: 27,A
